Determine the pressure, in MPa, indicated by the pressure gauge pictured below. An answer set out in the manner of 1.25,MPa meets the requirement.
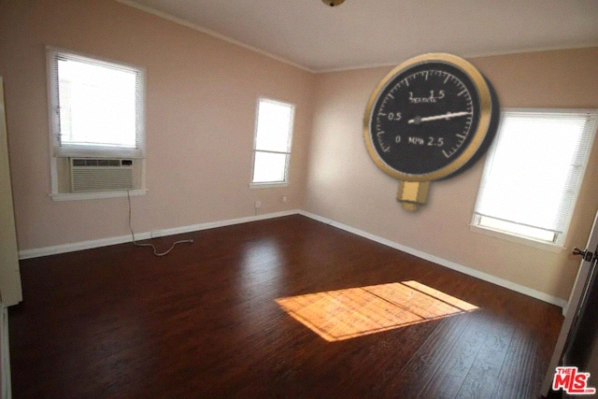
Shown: 2,MPa
